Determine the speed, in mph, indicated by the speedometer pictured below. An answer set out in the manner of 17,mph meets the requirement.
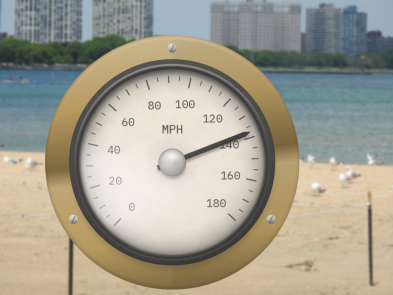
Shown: 137.5,mph
